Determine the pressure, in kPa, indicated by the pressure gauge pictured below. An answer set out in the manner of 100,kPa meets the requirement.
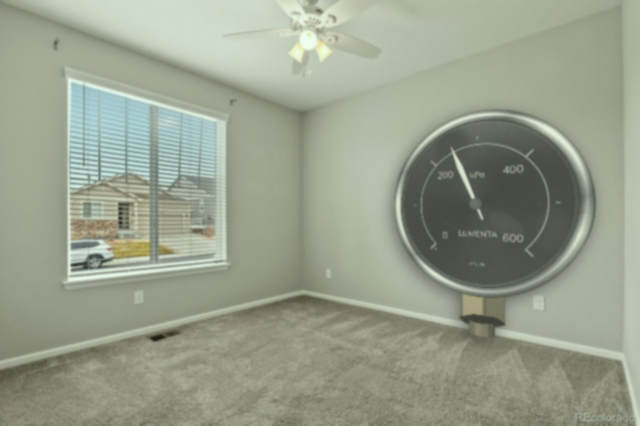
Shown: 250,kPa
